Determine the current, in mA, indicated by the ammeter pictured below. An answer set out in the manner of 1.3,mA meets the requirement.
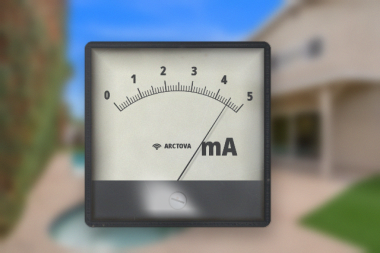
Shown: 4.5,mA
